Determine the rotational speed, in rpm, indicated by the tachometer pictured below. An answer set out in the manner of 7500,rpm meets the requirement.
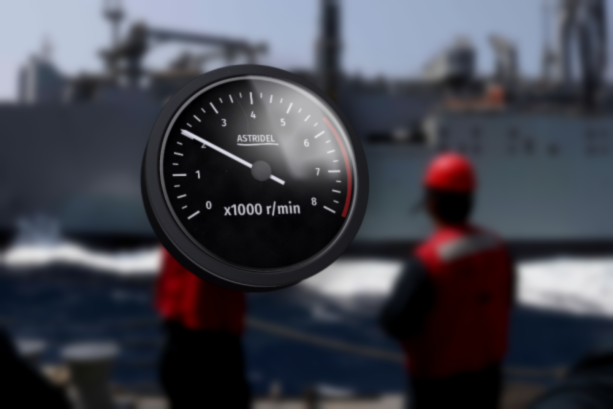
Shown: 2000,rpm
